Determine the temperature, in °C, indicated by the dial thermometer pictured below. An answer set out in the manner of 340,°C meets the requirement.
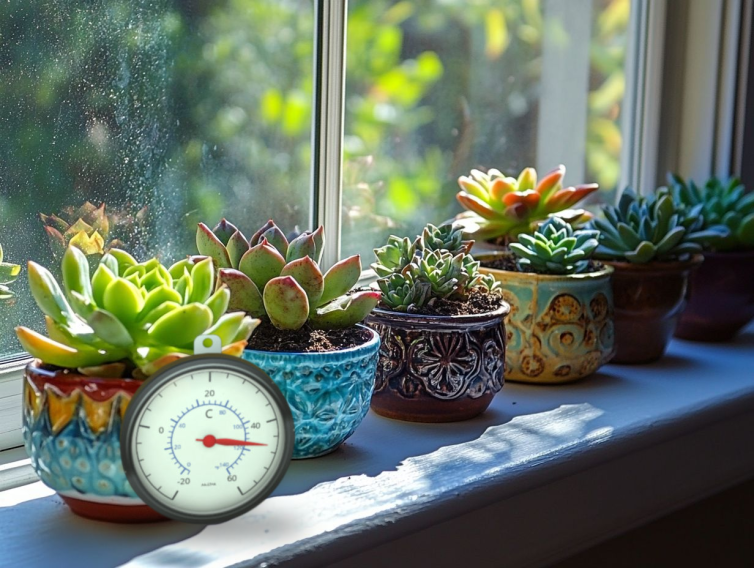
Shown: 46,°C
